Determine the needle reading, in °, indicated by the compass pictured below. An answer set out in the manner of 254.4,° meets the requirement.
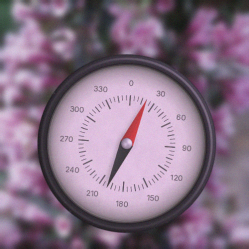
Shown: 20,°
